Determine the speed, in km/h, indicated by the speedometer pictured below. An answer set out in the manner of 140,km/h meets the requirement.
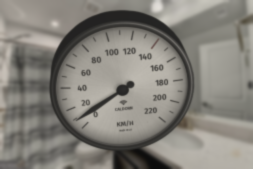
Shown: 10,km/h
